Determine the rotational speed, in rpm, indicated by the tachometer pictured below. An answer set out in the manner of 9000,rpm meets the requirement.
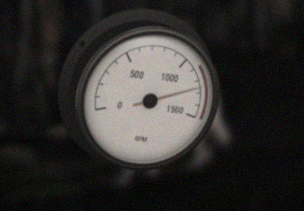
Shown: 1250,rpm
